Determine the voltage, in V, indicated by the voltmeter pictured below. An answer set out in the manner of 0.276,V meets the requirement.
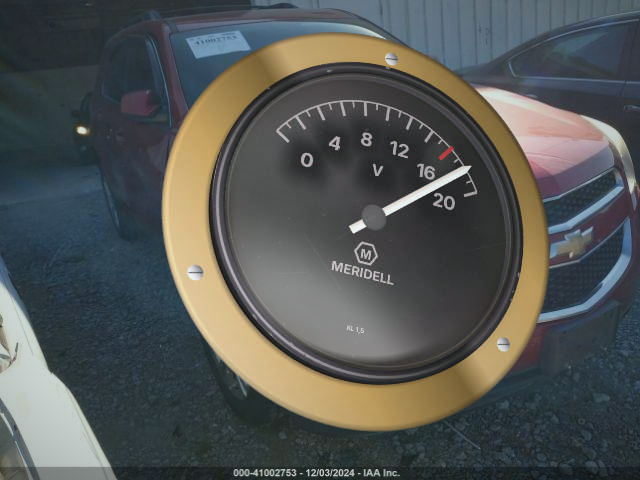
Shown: 18,V
